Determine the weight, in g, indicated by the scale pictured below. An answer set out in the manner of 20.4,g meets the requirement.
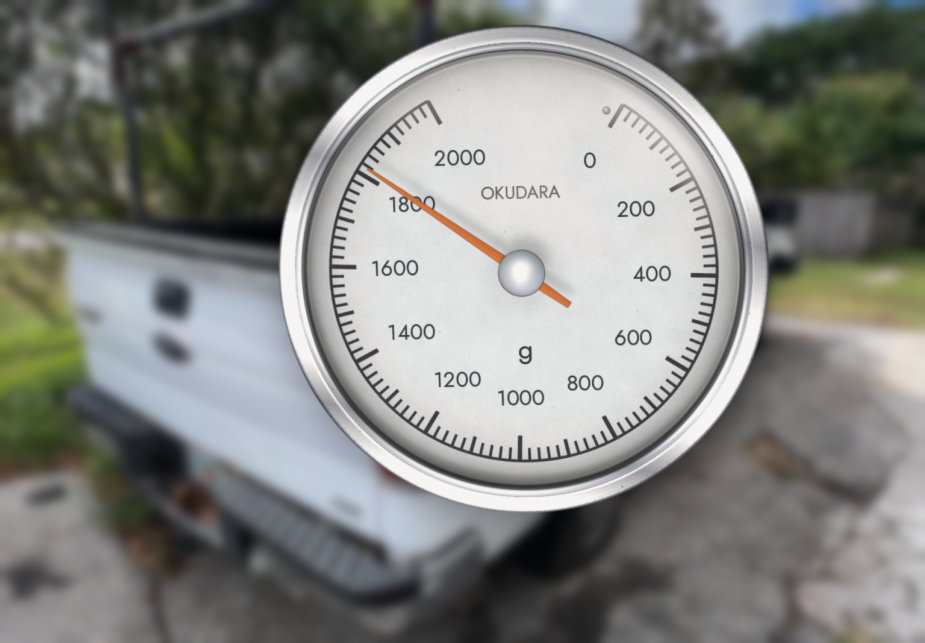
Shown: 1820,g
